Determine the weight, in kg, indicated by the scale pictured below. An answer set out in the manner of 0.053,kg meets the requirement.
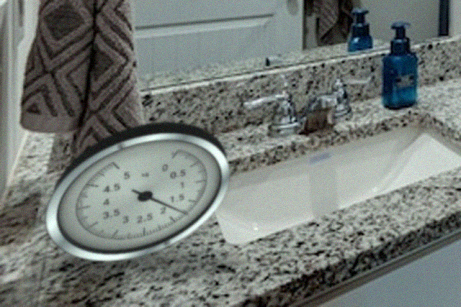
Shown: 1.75,kg
